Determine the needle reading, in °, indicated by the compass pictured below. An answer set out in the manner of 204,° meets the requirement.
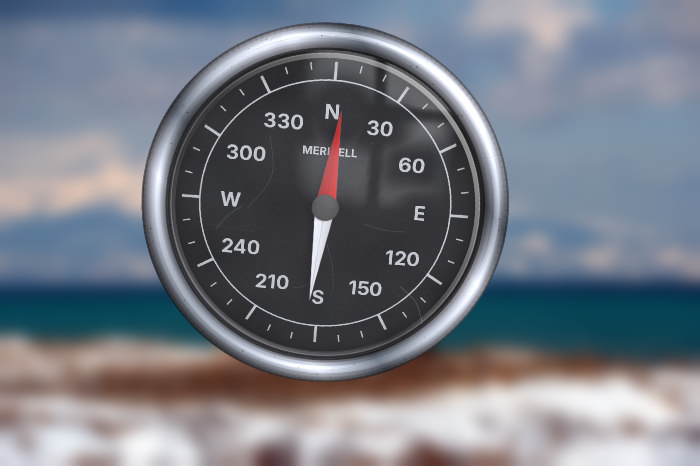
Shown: 5,°
